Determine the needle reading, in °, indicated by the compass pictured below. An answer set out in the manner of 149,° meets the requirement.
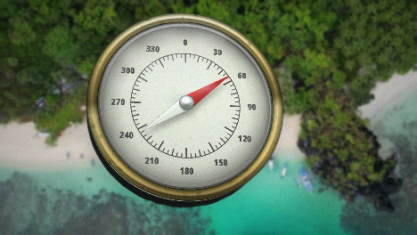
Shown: 55,°
